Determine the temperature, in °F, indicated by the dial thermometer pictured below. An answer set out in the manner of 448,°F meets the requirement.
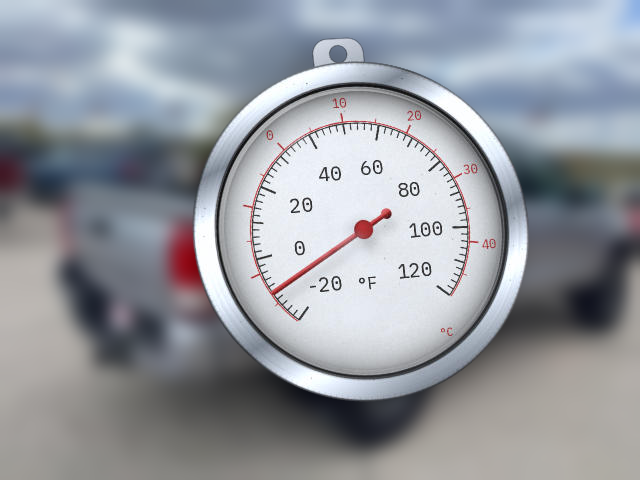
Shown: -10,°F
